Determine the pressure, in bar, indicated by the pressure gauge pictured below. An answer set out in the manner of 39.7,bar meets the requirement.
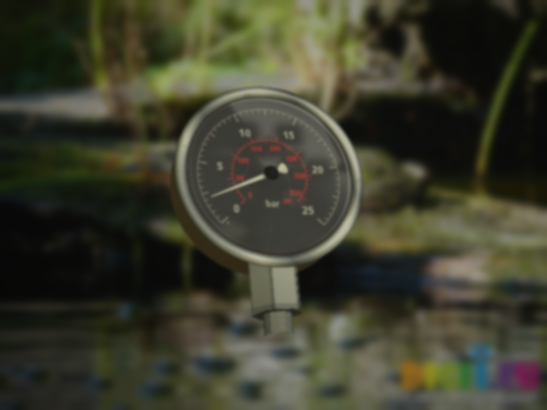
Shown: 2,bar
